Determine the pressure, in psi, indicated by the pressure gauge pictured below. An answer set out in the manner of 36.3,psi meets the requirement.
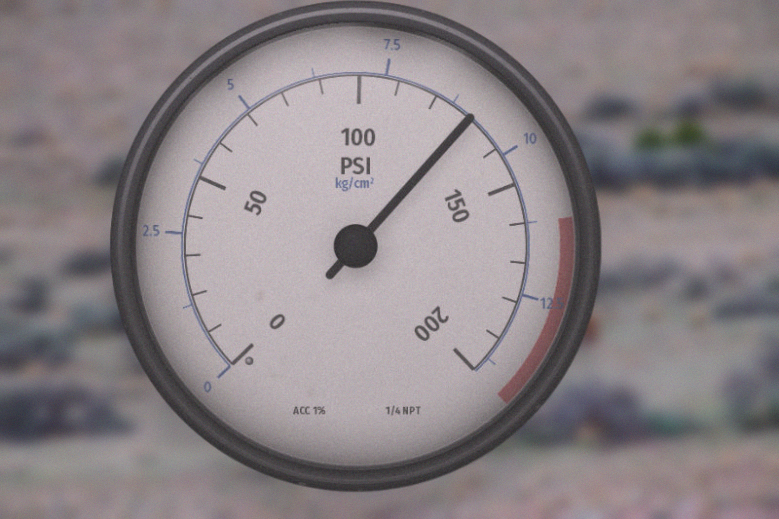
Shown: 130,psi
